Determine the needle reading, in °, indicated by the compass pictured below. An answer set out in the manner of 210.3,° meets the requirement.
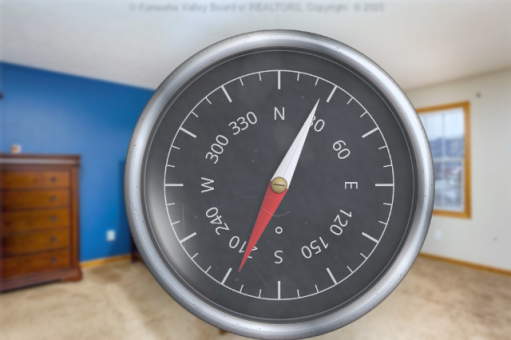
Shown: 205,°
